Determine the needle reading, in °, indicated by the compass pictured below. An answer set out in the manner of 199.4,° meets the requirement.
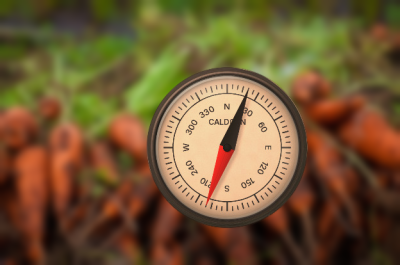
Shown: 200,°
